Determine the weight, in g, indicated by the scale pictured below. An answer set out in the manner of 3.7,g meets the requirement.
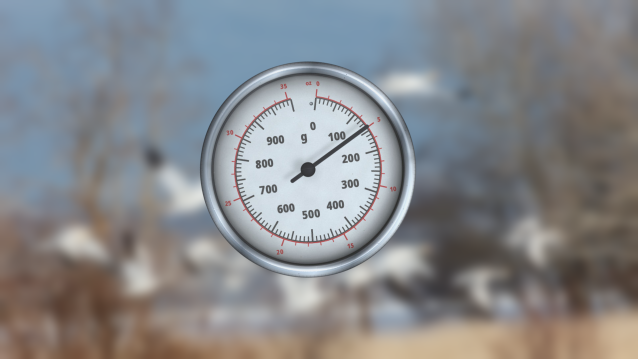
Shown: 140,g
